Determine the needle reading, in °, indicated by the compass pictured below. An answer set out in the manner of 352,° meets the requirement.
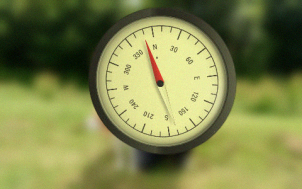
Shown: 350,°
